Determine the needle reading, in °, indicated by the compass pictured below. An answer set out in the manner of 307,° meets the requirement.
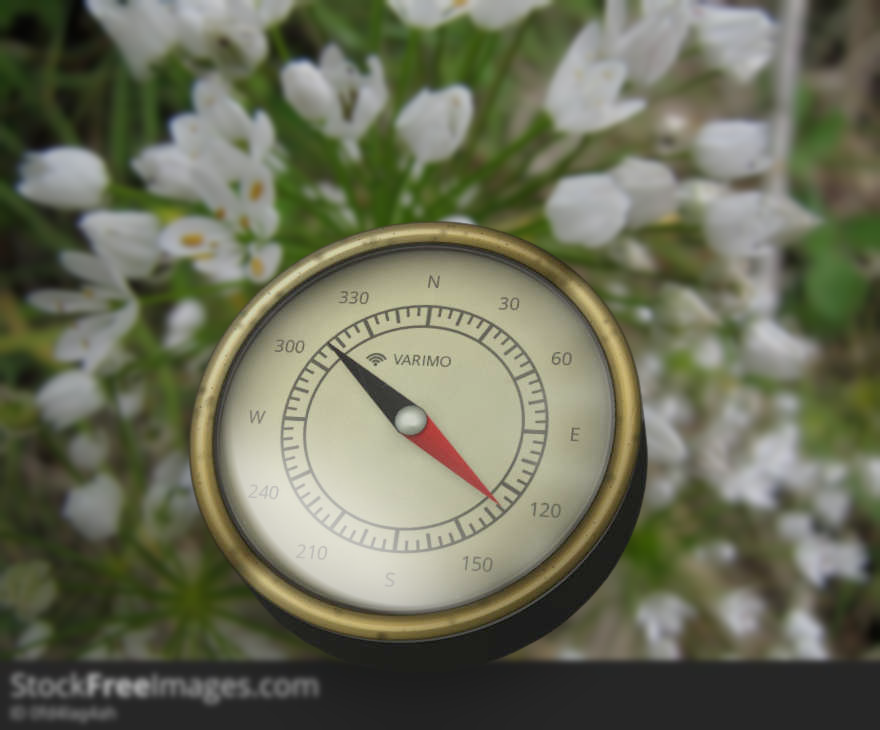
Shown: 130,°
